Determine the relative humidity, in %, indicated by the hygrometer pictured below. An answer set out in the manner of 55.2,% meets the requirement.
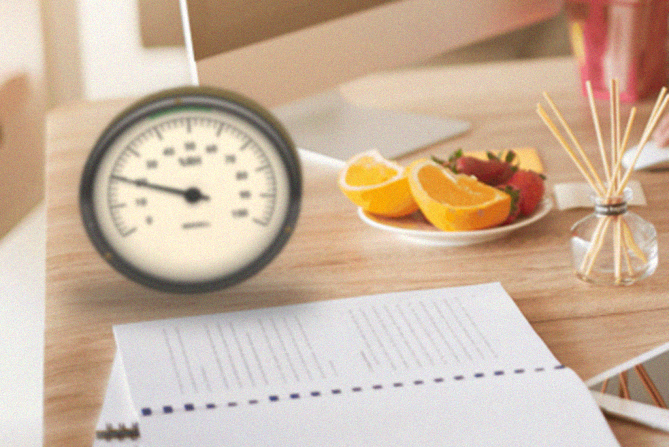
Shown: 20,%
